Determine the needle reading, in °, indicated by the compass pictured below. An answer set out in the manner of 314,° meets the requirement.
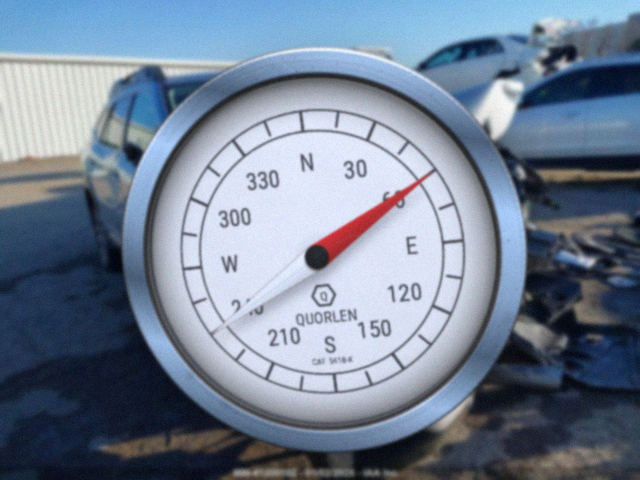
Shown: 60,°
